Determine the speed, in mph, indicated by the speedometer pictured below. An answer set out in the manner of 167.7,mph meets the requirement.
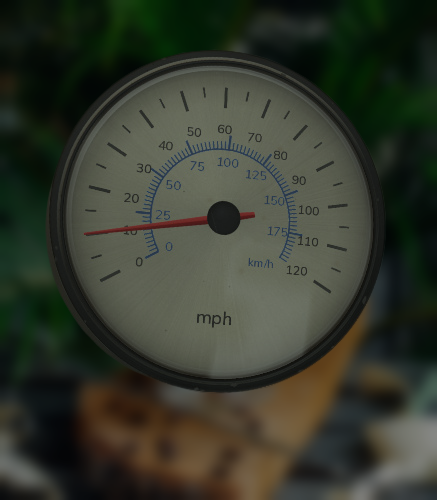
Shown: 10,mph
